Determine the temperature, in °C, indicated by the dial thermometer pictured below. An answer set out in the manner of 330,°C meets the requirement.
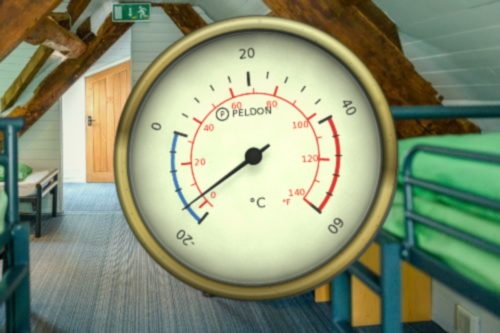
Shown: -16,°C
